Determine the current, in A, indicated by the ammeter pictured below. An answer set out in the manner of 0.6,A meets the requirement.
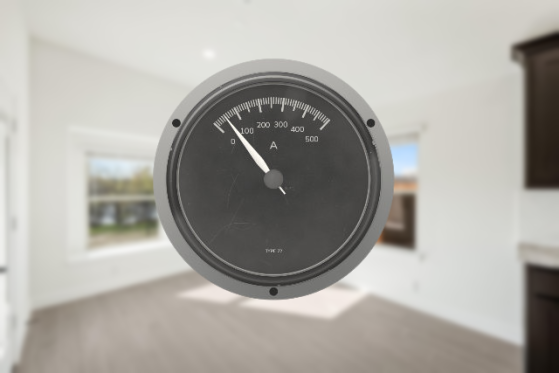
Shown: 50,A
